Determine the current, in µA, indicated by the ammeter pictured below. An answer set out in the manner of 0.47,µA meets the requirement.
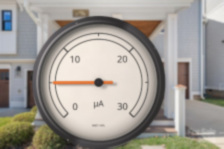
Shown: 5,µA
